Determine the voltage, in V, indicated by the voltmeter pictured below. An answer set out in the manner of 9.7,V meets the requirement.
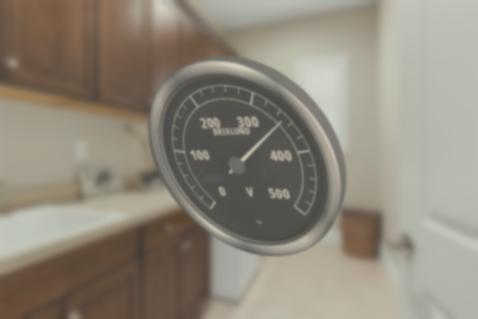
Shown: 350,V
